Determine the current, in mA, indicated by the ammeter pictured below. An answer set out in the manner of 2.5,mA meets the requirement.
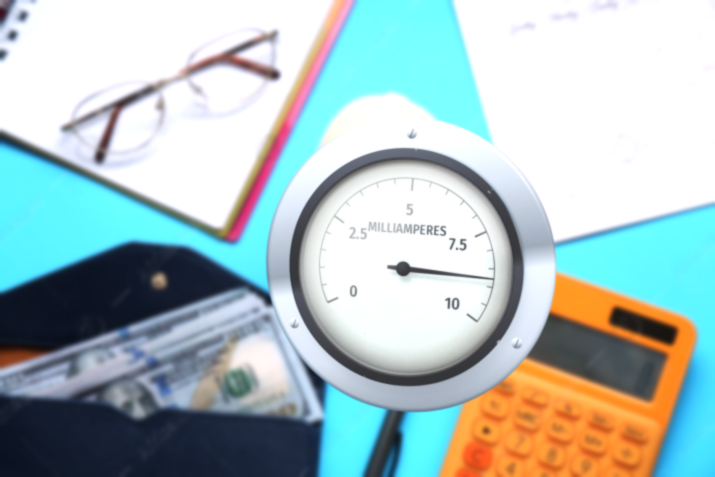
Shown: 8.75,mA
